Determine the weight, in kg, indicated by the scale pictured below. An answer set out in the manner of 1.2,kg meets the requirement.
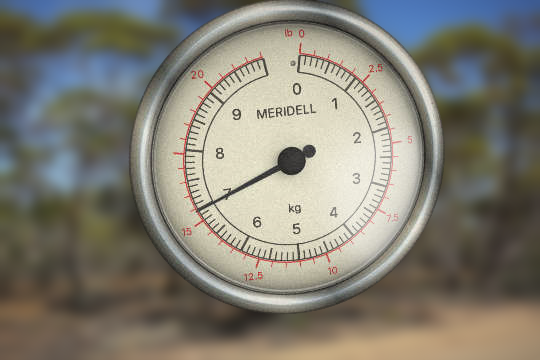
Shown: 7,kg
